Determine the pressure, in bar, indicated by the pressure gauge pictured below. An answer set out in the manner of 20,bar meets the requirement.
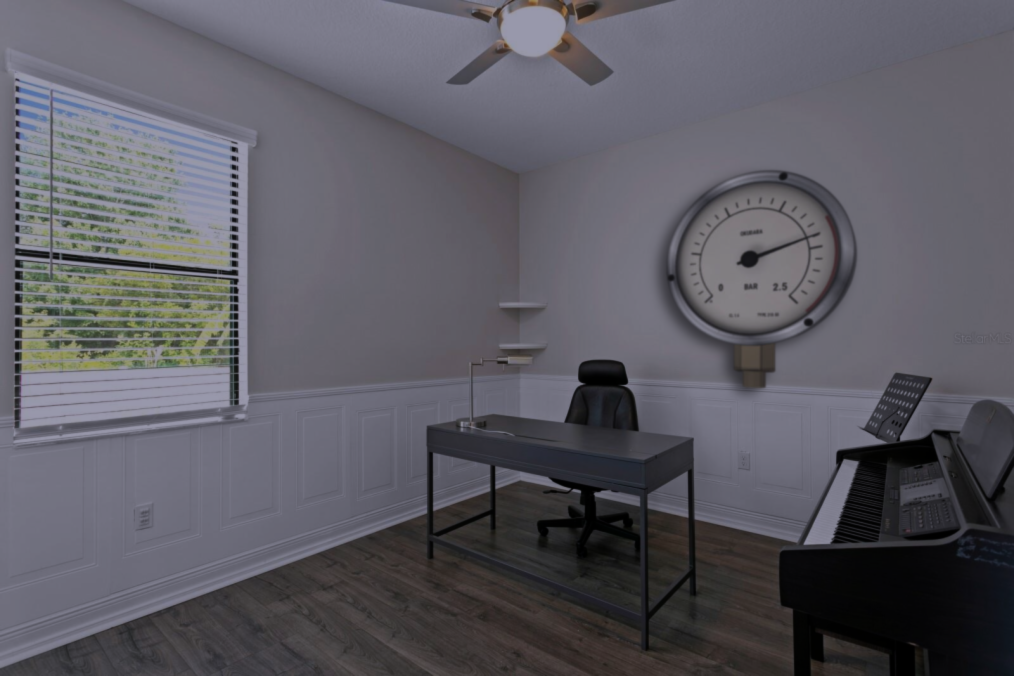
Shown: 1.9,bar
